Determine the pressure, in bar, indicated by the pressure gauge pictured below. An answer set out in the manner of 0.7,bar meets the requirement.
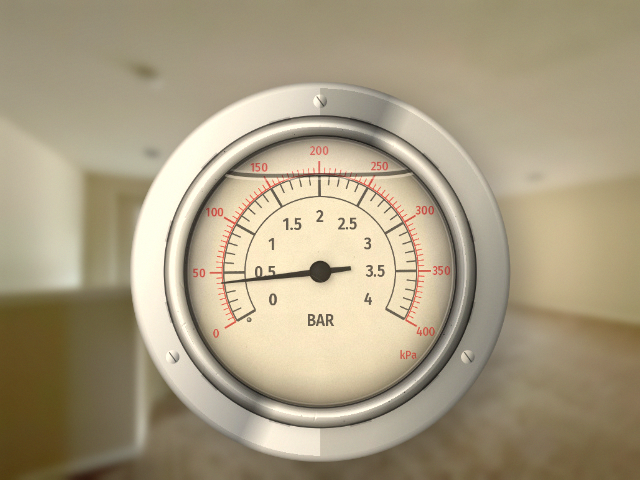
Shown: 0.4,bar
